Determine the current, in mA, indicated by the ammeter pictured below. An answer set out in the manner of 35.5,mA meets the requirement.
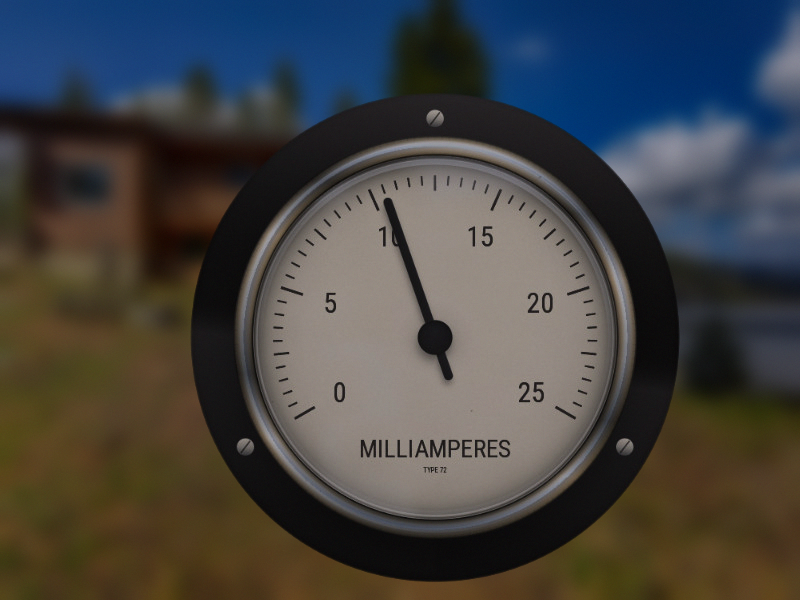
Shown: 10.5,mA
